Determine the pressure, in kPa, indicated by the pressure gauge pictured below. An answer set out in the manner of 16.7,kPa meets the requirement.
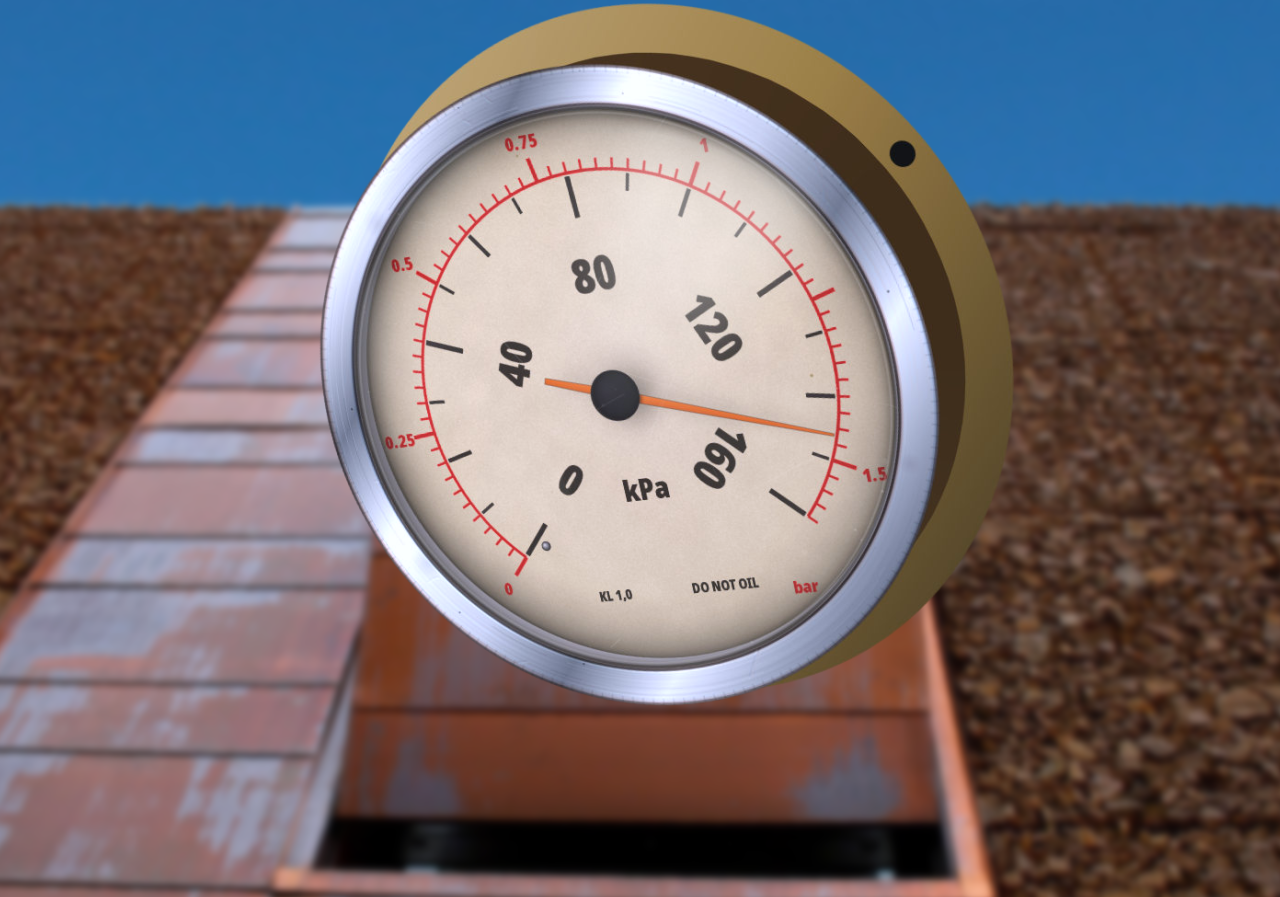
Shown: 145,kPa
